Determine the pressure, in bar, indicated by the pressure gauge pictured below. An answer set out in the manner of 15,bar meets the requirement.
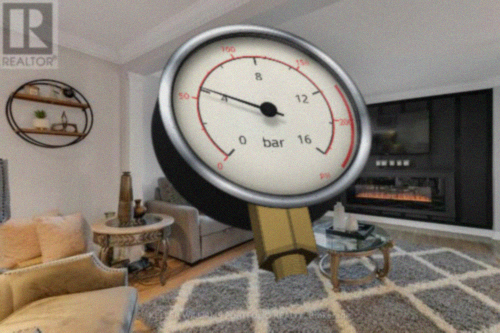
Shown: 4,bar
